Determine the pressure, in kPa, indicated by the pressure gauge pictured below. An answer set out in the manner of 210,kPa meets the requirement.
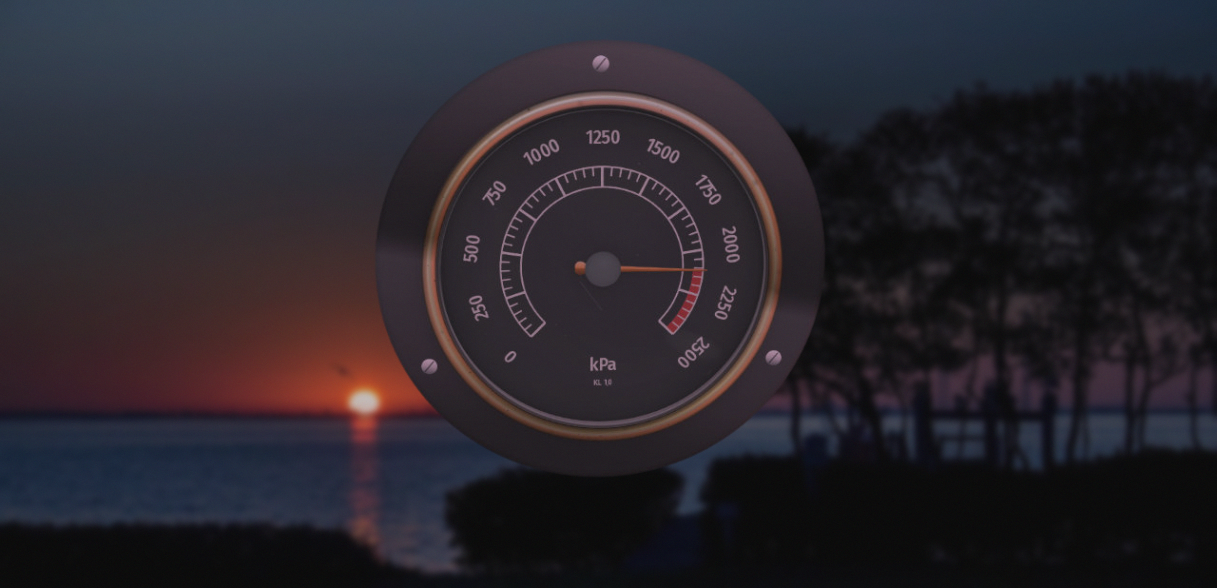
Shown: 2100,kPa
